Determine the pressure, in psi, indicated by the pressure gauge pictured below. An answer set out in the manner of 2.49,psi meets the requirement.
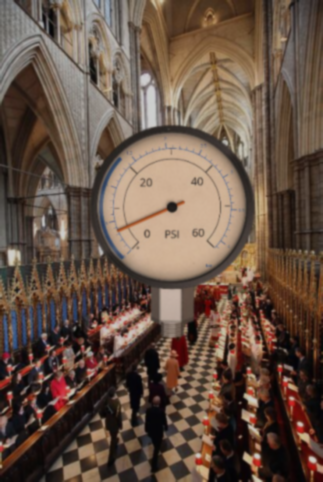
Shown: 5,psi
